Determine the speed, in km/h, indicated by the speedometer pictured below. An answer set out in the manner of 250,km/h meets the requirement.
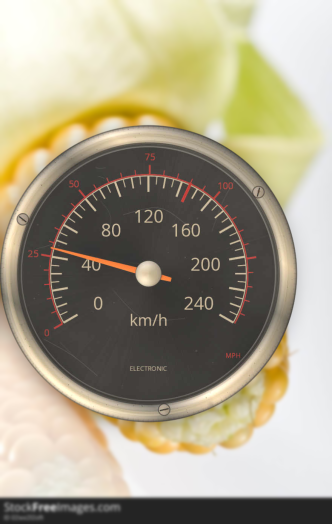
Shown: 45,km/h
